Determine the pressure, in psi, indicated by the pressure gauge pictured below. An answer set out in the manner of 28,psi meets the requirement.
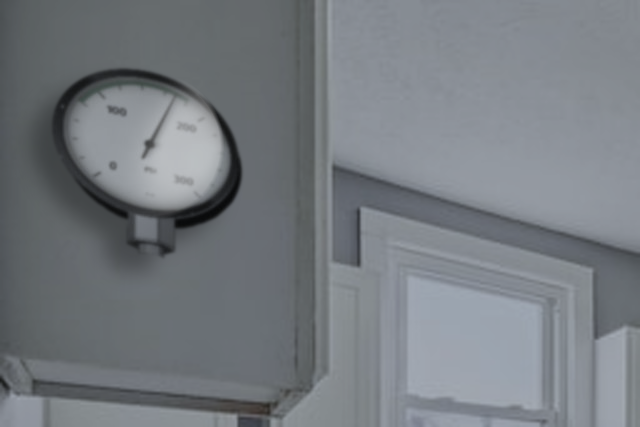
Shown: 170,psi
